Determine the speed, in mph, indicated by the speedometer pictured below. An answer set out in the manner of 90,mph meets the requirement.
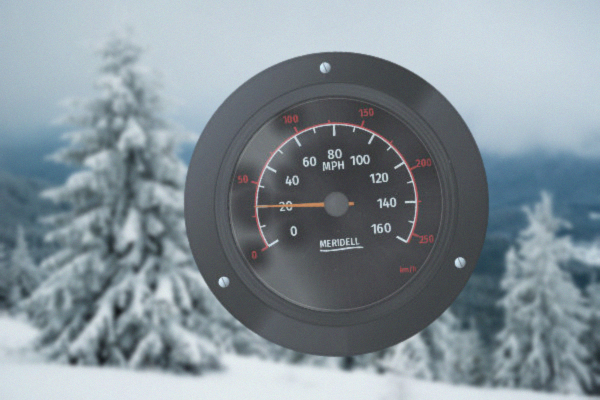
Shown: 20,mph
